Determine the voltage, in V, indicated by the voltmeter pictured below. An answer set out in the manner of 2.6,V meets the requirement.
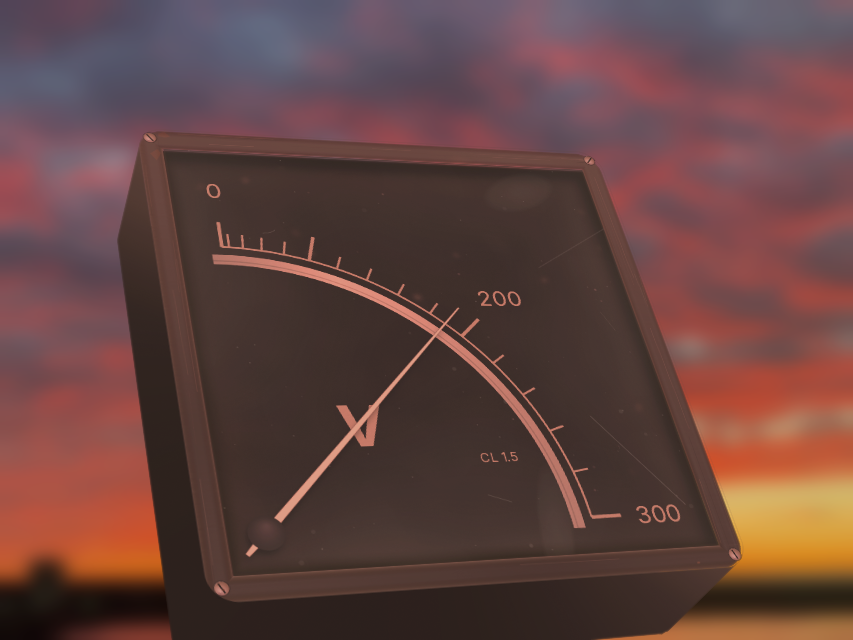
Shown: 190,V
